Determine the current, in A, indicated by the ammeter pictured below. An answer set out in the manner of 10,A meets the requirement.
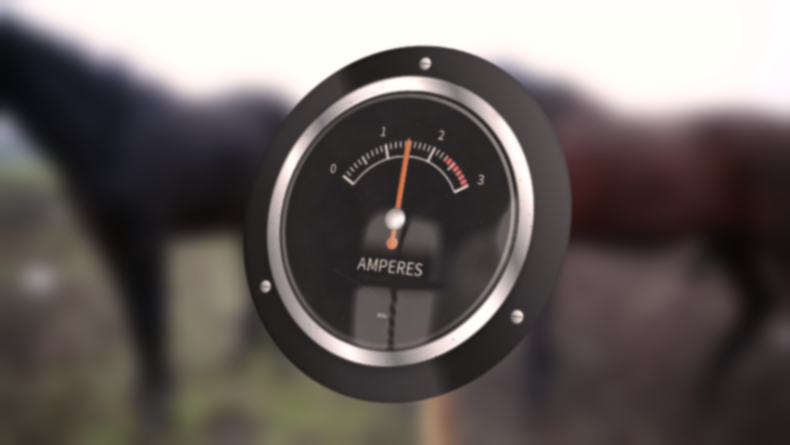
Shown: 1.5,A
